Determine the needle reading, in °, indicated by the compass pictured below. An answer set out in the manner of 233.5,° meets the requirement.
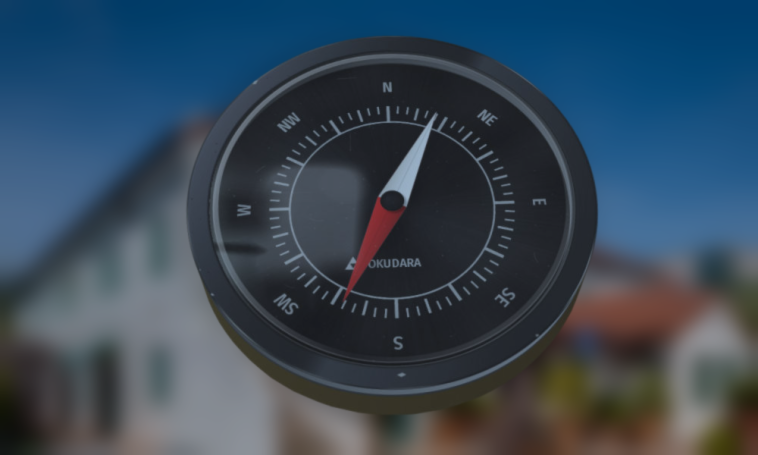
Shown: 205,°
